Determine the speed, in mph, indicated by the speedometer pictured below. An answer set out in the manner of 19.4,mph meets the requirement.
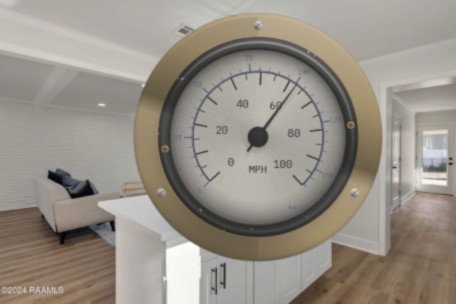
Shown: 62.5,mph
